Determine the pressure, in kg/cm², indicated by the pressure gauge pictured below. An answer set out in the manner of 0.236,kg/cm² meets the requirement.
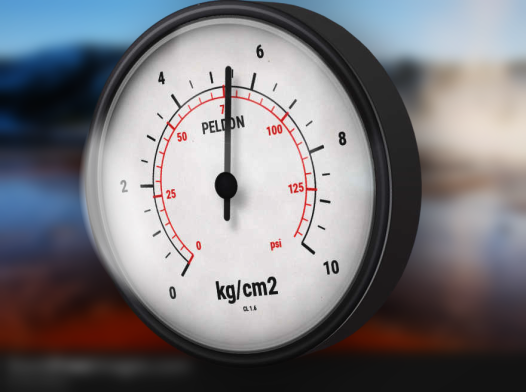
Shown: 5.5,kg/cm²
